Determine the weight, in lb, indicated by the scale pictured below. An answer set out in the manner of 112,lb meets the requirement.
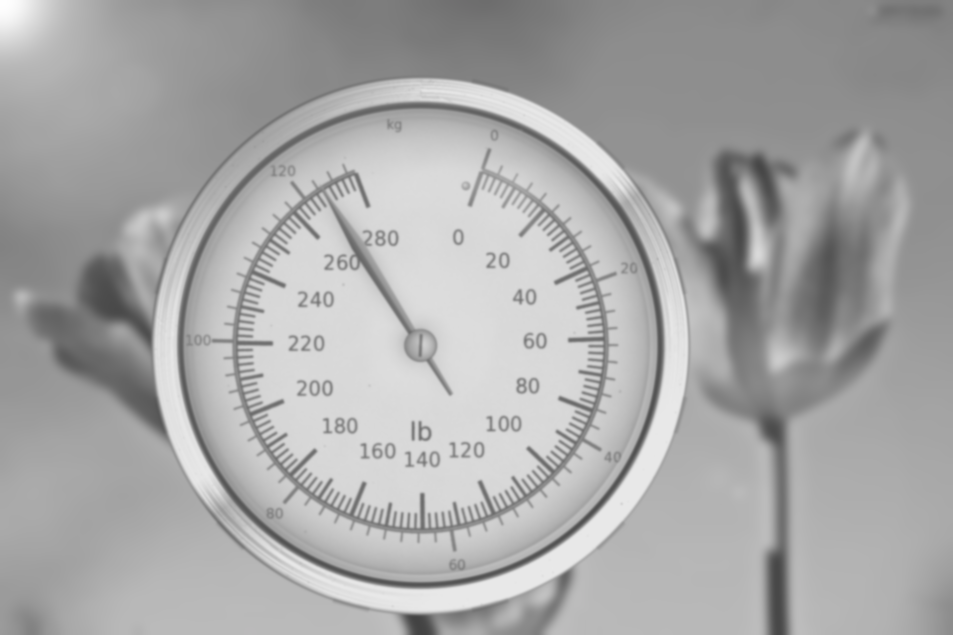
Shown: 270,lb
